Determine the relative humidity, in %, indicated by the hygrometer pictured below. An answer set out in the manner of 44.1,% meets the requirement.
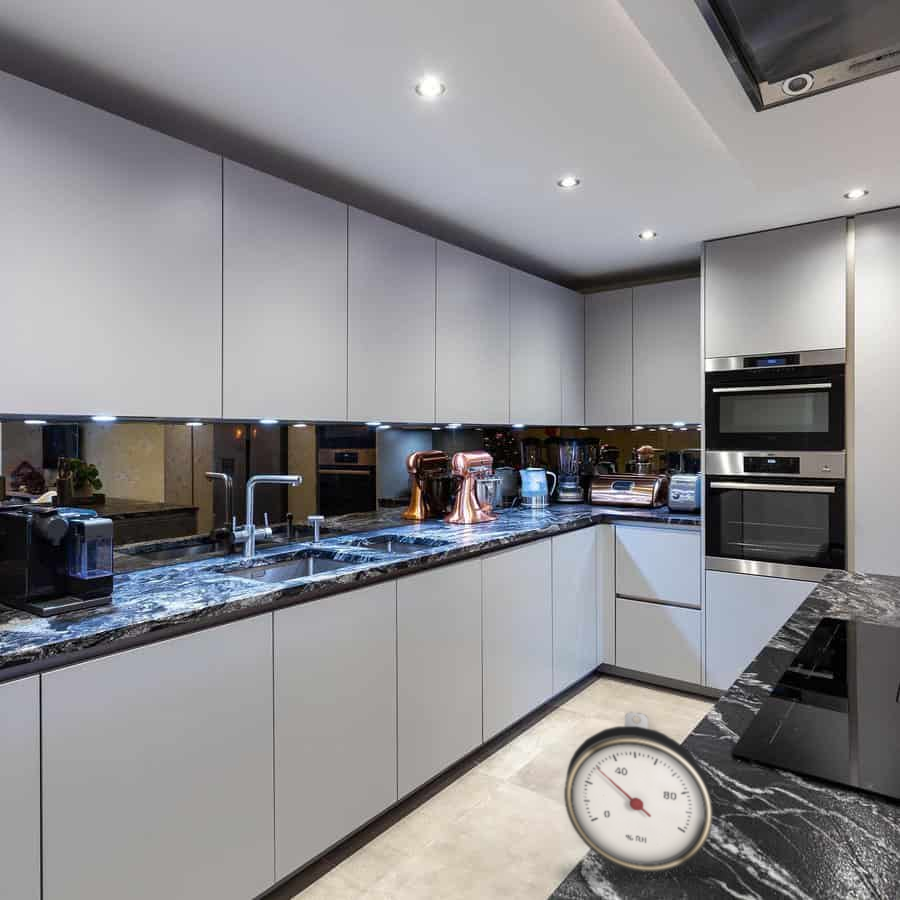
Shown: 30,%
